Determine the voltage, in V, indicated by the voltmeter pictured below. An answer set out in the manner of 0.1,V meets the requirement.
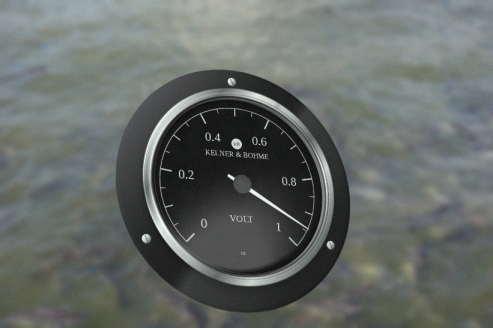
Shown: 0.95,V
